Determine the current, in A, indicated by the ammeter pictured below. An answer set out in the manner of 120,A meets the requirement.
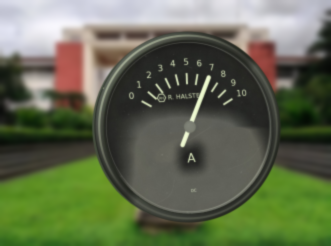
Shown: 7,A
